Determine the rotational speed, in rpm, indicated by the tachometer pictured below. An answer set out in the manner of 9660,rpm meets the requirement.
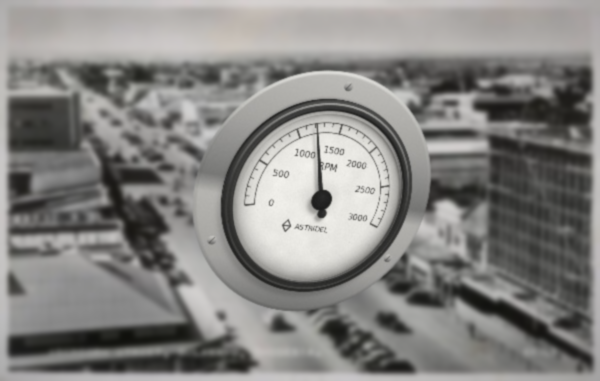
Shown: 1200,rpm
